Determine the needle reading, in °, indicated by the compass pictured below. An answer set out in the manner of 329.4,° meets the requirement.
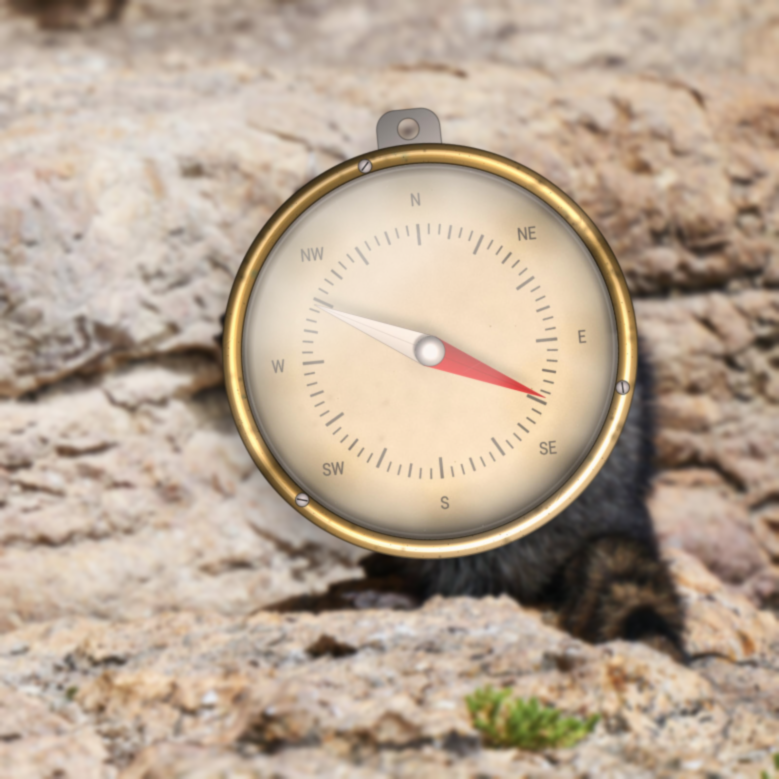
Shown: 117.5,°
